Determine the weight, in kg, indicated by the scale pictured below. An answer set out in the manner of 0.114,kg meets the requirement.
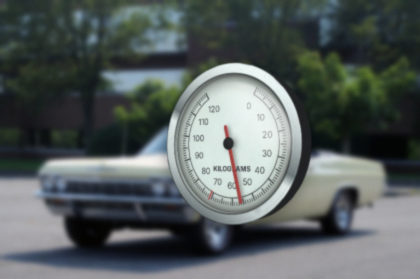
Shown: 55,kg
